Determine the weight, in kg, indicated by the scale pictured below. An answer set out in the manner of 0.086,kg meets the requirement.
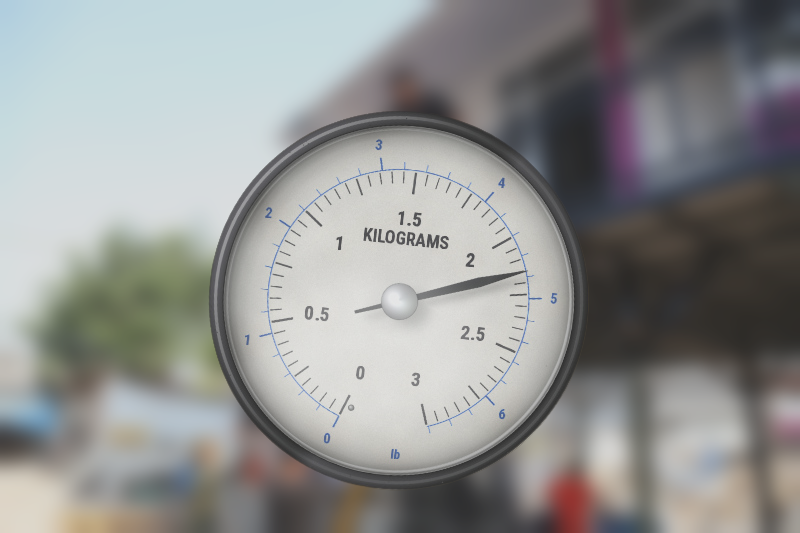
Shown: 2.15,kg
